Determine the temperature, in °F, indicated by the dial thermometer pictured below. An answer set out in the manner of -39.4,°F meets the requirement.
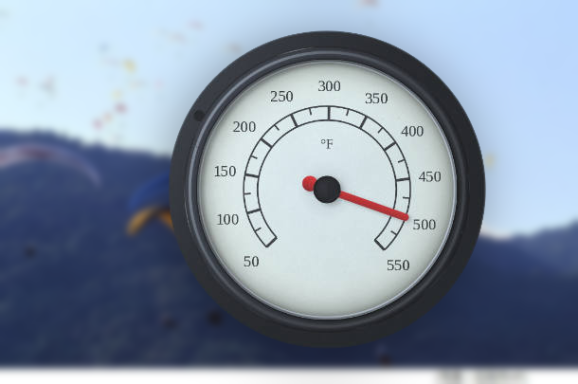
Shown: 500,°F
